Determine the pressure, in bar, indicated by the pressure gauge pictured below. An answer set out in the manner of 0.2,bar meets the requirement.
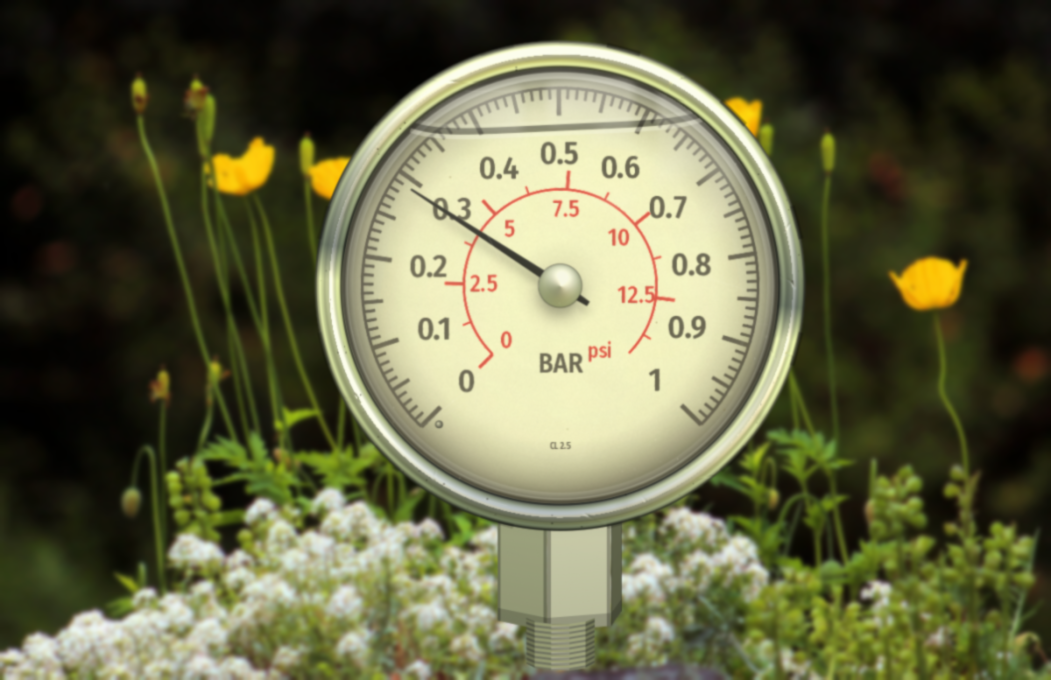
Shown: 0.29,bar
